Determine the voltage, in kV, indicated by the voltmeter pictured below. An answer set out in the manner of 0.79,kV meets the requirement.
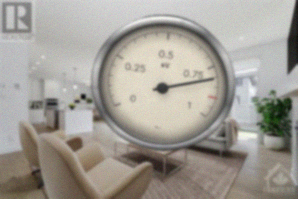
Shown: 0.8,kV
